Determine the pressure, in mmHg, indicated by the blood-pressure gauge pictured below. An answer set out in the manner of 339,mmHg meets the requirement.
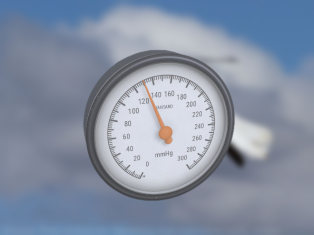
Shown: 130,mmHg
